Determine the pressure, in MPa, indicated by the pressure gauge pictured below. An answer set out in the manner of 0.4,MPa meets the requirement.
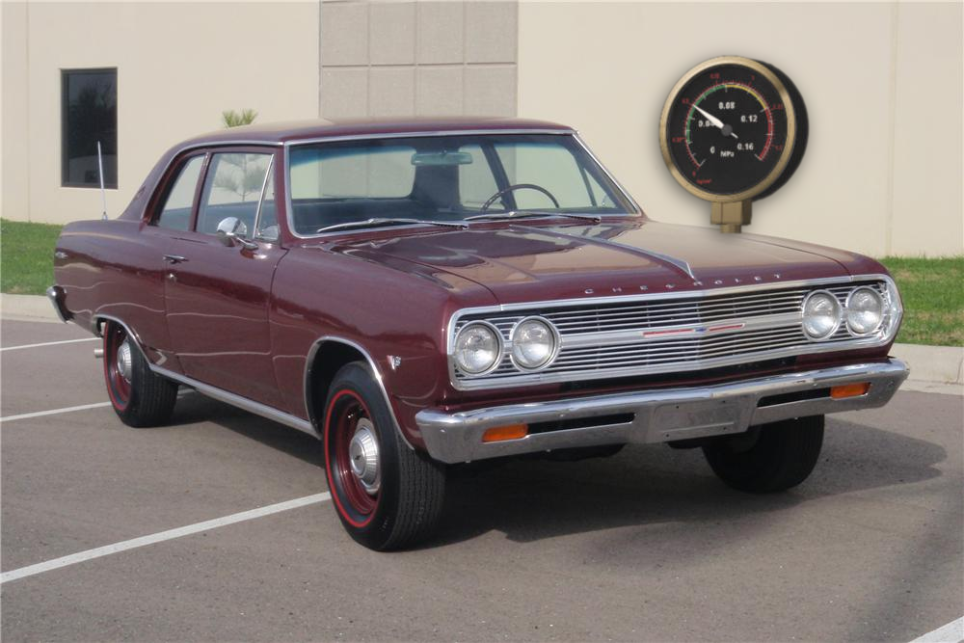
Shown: 0.05,MPa
